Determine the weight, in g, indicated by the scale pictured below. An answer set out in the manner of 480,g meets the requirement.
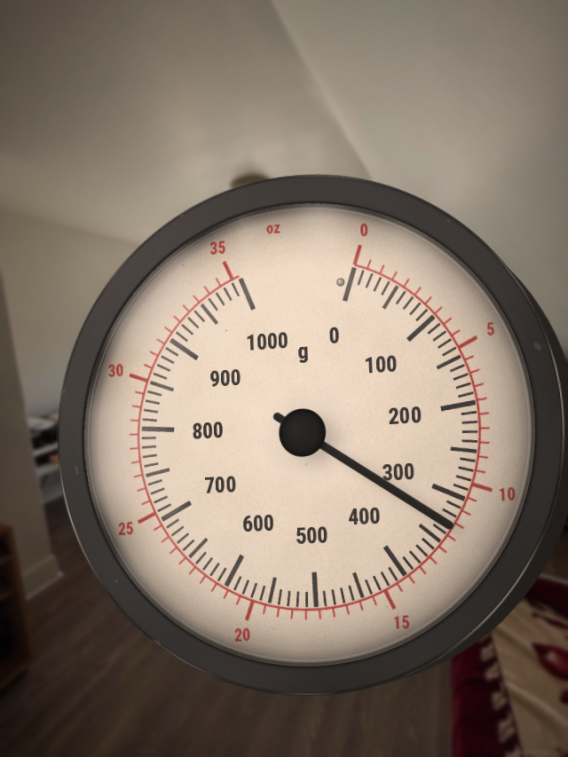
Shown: 330,g
